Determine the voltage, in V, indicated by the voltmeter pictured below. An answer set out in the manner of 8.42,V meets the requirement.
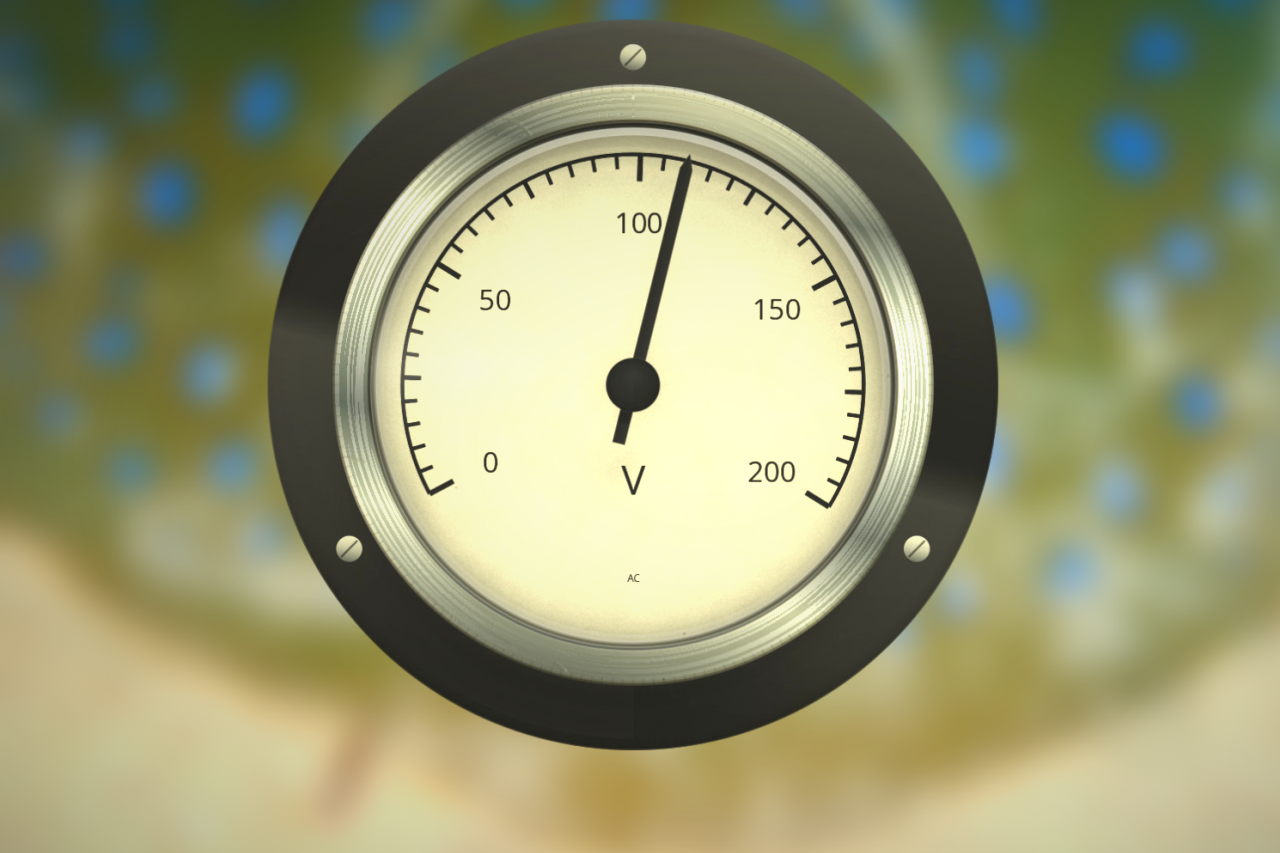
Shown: 110,V
